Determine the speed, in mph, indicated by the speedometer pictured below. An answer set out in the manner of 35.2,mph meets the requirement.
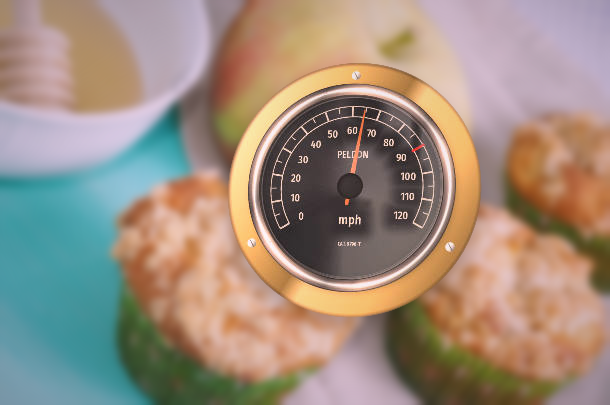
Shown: 65,mph
